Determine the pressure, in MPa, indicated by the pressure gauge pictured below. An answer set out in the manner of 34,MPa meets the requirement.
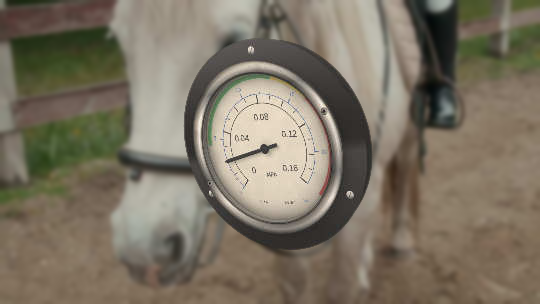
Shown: 0.02,MPa
